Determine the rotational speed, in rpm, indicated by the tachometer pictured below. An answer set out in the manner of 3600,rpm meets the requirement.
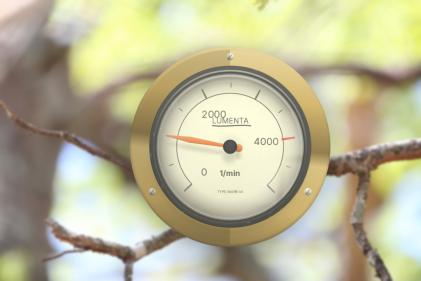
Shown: 1000,rpm
